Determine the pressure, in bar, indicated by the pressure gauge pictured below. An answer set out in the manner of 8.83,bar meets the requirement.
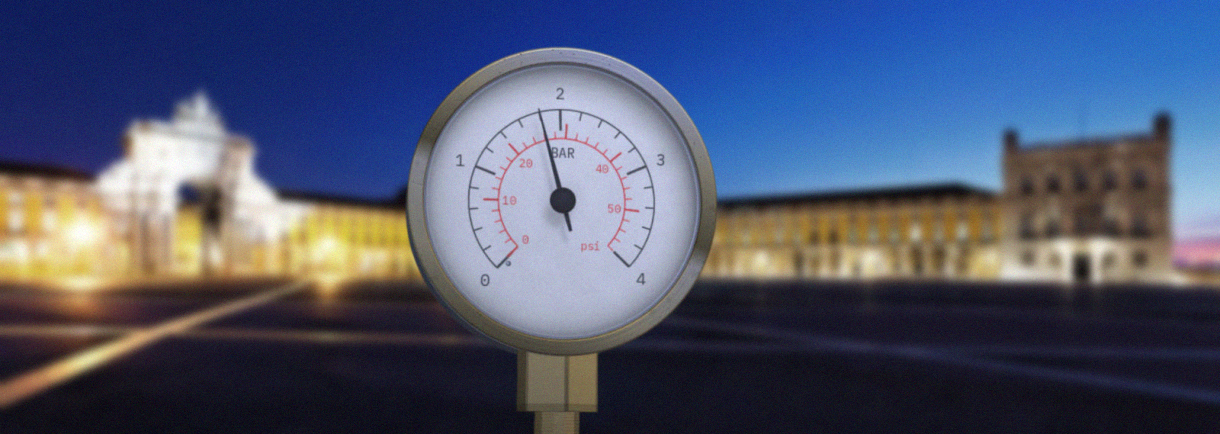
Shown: 1.8,bar
